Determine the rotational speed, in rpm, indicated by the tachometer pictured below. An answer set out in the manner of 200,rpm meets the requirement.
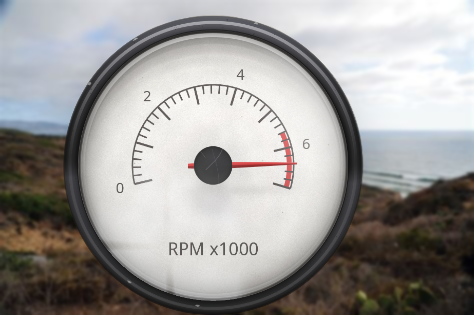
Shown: 6400,rpm
